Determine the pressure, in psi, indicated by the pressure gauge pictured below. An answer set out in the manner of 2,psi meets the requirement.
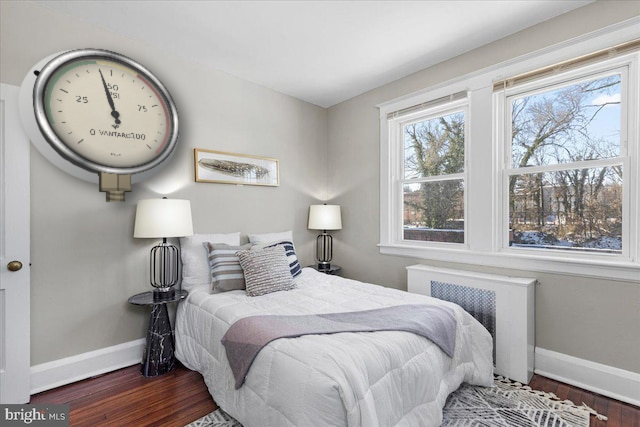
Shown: 45,psi
